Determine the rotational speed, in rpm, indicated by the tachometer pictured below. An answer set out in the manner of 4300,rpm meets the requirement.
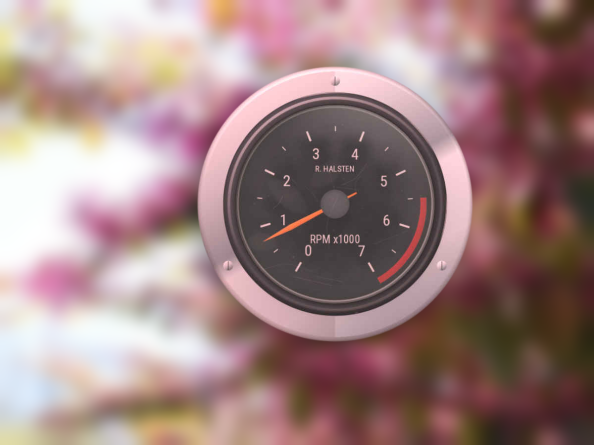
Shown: 750,rpm
